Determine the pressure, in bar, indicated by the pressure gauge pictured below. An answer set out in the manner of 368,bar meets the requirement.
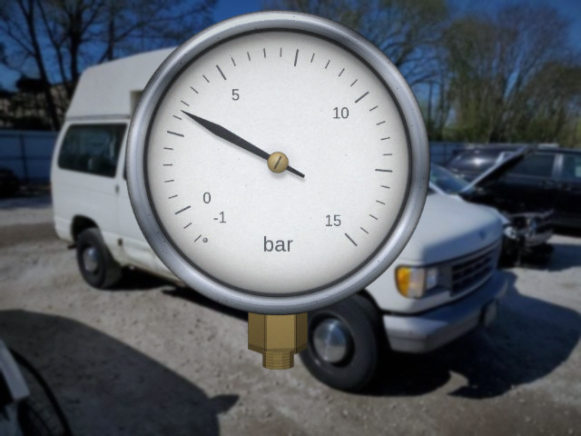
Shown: 3.25,bar
